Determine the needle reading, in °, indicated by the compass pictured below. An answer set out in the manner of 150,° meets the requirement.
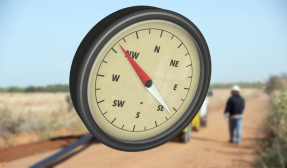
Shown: 307.5,°
